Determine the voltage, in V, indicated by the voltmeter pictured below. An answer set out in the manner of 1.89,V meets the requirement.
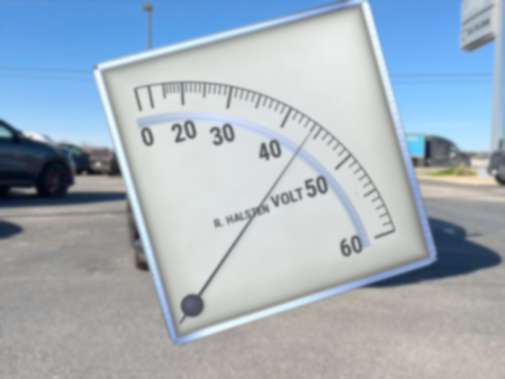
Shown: 44,V
